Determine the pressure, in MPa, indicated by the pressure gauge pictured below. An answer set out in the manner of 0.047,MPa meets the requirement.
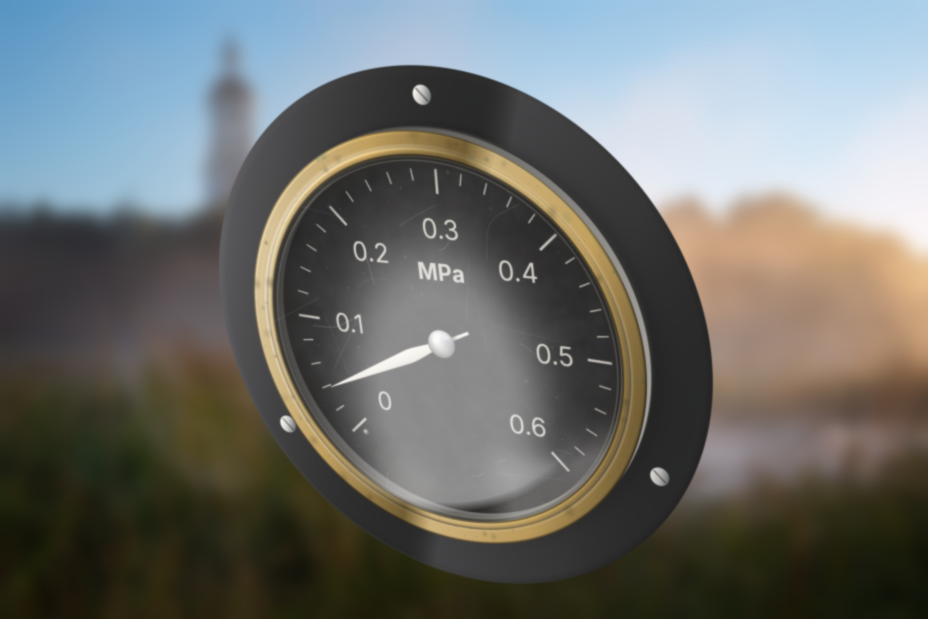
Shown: 0.04,MPa
